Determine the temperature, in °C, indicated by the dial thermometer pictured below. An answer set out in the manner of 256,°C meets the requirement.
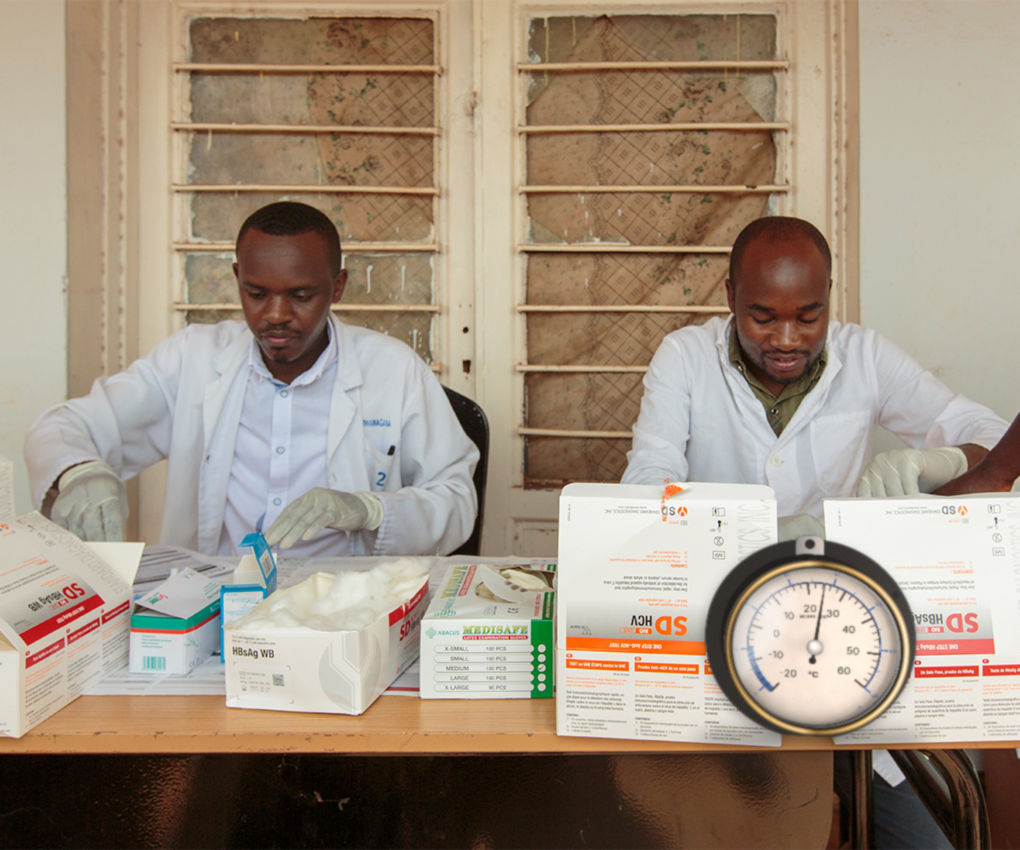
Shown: 24,°C
